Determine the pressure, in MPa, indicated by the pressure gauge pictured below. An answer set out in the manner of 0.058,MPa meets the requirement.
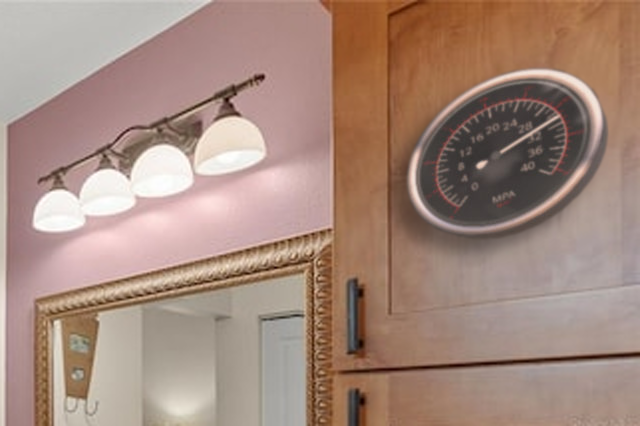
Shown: 31,MPa
